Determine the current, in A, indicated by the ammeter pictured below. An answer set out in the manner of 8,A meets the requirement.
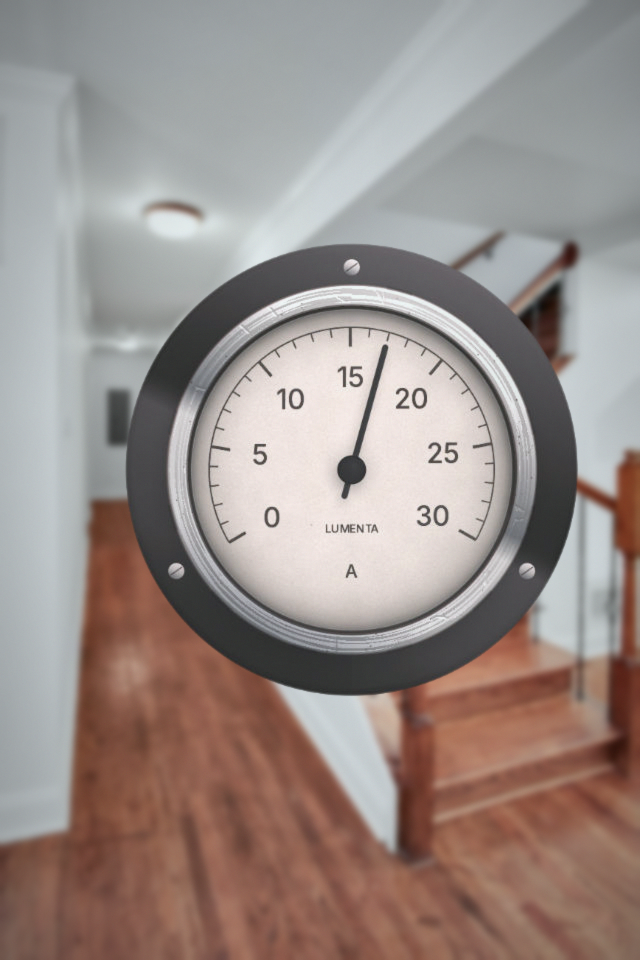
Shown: 17,A
